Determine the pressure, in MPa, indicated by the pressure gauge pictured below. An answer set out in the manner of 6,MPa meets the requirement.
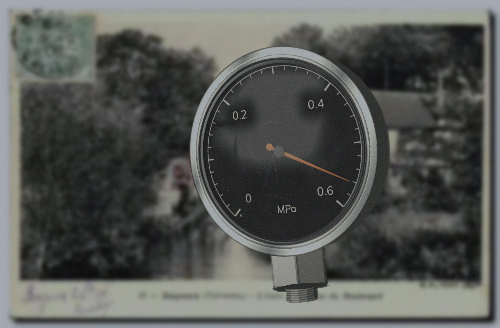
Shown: 0.56,MPa
